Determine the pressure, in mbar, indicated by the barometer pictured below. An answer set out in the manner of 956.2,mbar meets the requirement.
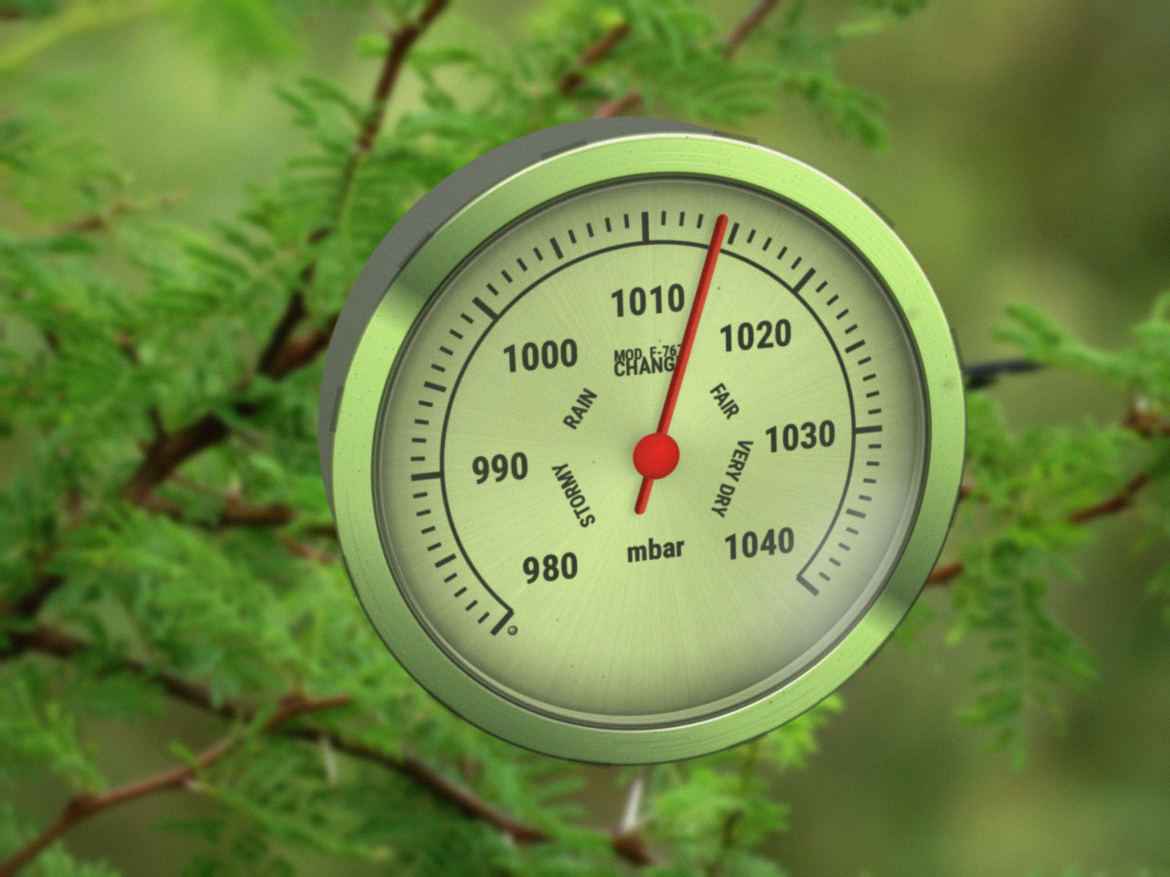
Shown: 1014,mbar
